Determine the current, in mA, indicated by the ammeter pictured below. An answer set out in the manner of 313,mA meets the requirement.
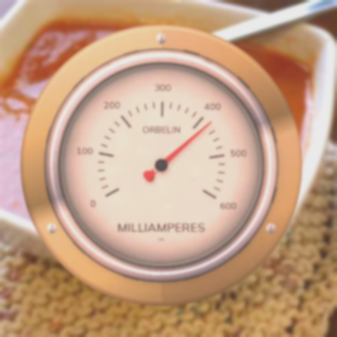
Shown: 420,mA
